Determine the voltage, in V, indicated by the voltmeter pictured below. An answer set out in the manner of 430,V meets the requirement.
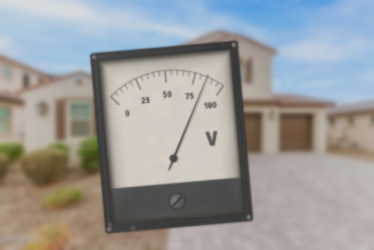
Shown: 85,V
